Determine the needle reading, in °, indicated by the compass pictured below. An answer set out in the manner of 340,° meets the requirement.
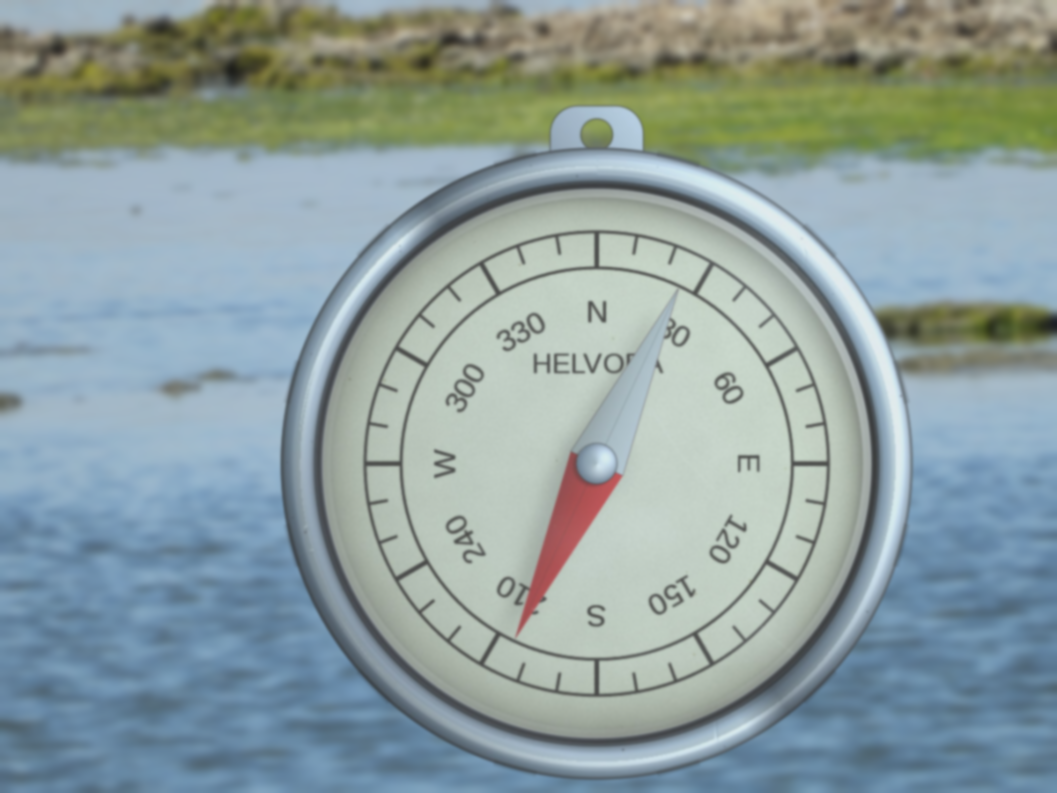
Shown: 205,°
